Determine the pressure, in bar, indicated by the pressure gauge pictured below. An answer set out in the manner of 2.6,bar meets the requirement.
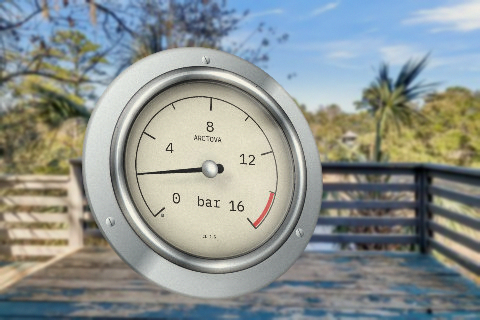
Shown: 2,bar
